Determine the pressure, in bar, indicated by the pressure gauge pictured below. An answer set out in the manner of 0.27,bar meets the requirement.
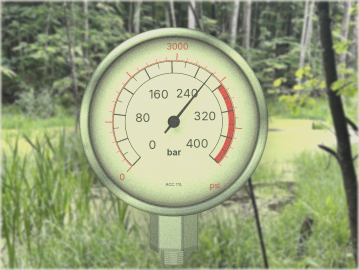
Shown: 260,bar
